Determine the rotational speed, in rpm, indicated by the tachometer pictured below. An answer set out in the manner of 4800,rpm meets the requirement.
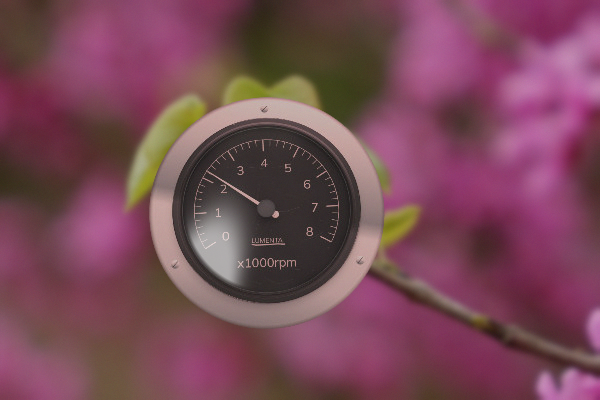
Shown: 2200,rpm
